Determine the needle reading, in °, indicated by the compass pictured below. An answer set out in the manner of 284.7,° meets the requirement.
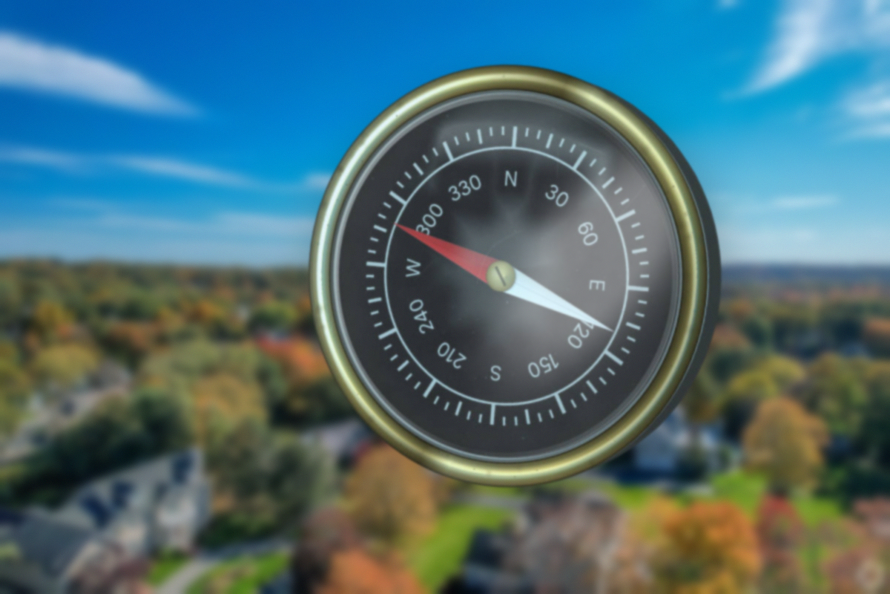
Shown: 290,°
